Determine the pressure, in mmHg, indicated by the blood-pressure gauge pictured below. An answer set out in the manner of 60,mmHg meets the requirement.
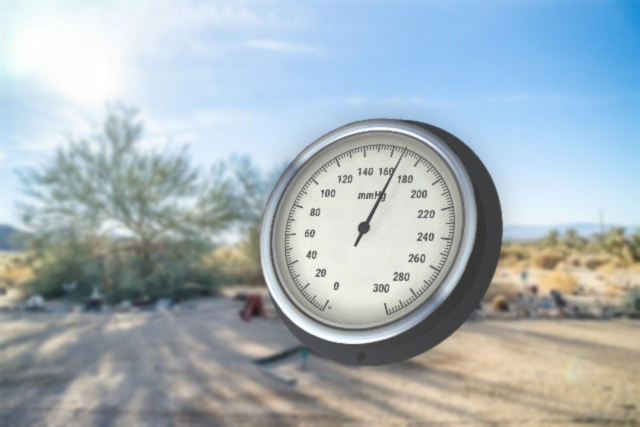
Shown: 170,mmHg
